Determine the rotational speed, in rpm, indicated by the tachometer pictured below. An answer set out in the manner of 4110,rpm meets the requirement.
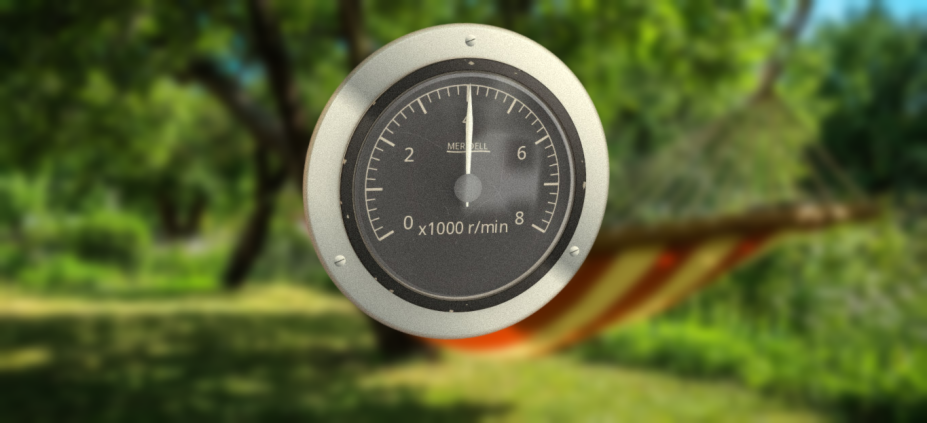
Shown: 4000,rpm
